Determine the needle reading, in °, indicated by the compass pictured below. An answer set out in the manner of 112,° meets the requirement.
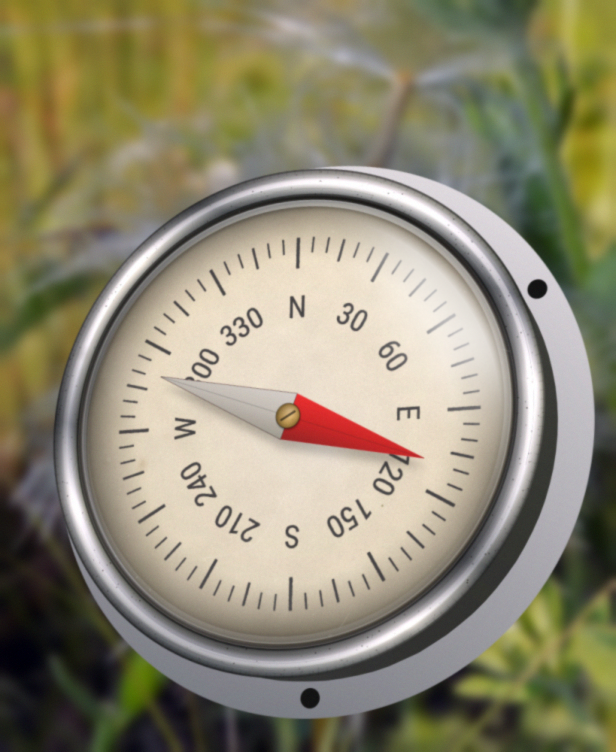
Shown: 110,°
